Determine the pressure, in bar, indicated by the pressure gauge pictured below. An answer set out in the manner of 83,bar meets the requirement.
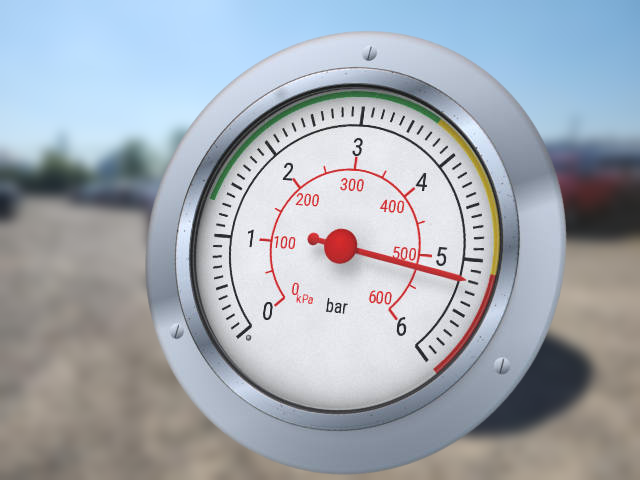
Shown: 5.2,bar
